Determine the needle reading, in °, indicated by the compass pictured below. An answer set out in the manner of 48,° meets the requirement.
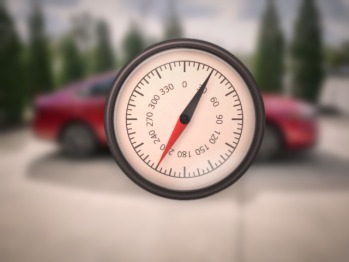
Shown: 210,°
